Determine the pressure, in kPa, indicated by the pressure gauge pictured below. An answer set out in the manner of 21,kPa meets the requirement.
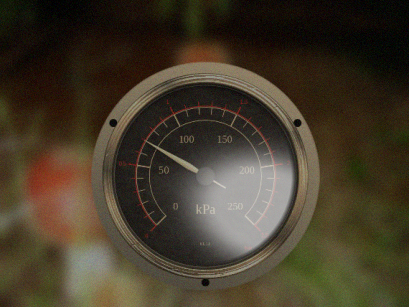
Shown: 70,kPa
